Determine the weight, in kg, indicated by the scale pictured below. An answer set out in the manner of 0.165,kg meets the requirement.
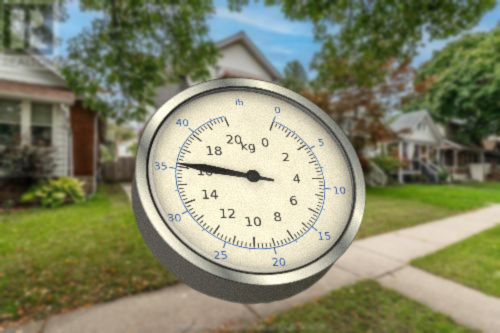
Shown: 16,kg
